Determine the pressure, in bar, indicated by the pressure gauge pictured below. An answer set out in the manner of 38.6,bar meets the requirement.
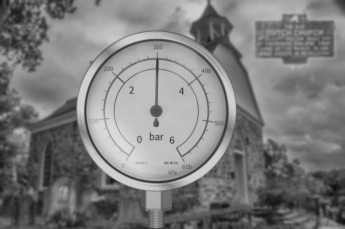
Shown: 3,bar
